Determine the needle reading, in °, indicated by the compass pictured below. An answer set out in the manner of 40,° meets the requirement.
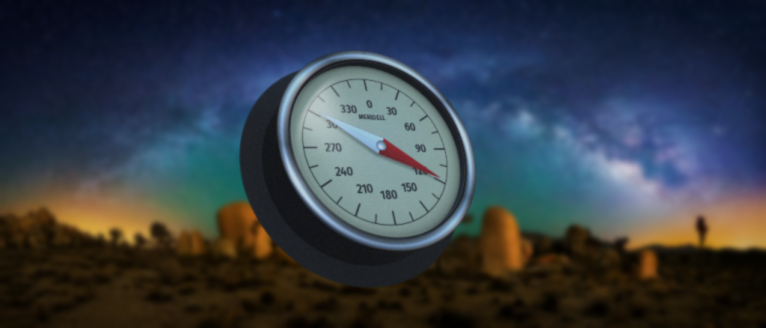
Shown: 120,°
